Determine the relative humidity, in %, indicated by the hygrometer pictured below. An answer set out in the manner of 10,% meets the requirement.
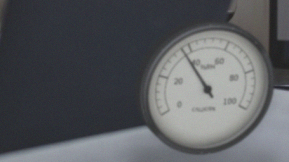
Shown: 36,%
